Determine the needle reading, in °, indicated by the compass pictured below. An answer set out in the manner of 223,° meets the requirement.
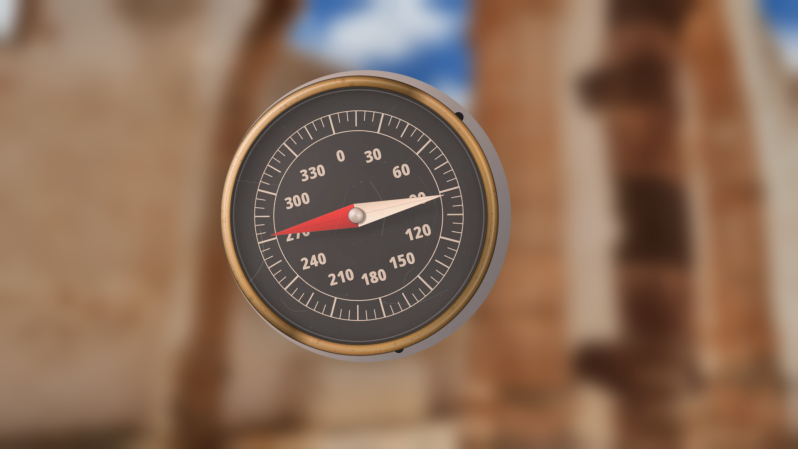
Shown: 272.5,°
